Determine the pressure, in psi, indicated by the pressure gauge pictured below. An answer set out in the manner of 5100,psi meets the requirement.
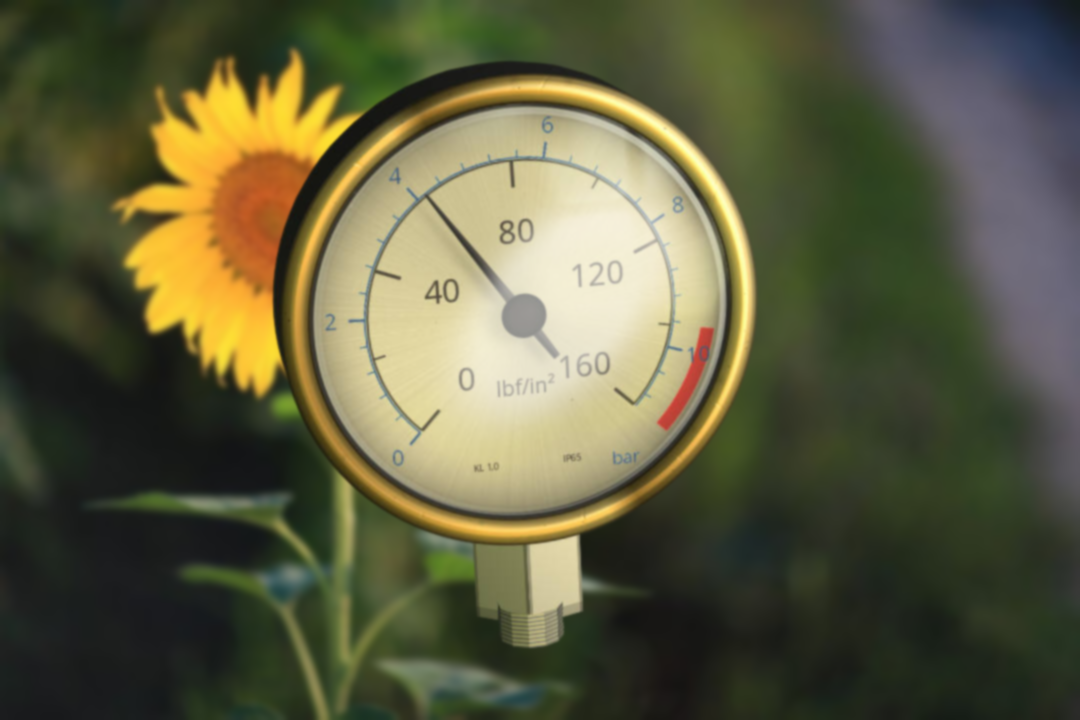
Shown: 60,psi
